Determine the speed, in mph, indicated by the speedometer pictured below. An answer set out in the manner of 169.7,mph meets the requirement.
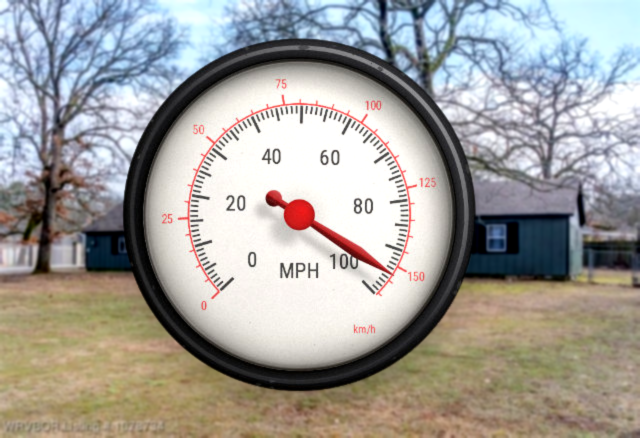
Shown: 95,mph
